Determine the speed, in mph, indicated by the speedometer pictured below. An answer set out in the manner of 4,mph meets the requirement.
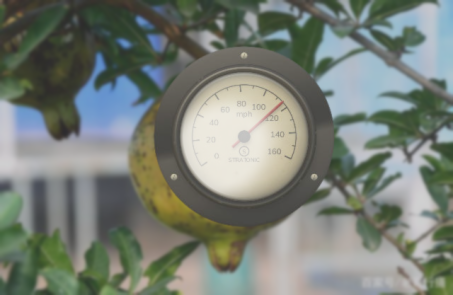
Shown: 115,mph
